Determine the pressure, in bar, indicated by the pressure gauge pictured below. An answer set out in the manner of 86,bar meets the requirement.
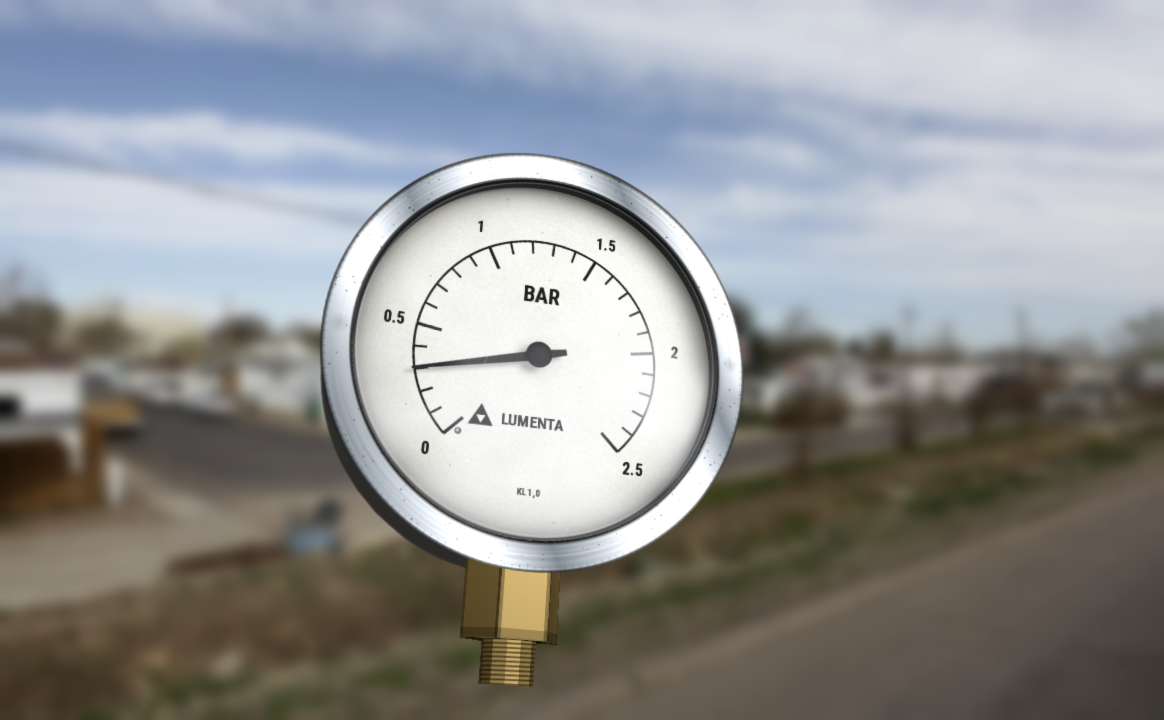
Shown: 0.3,bar
